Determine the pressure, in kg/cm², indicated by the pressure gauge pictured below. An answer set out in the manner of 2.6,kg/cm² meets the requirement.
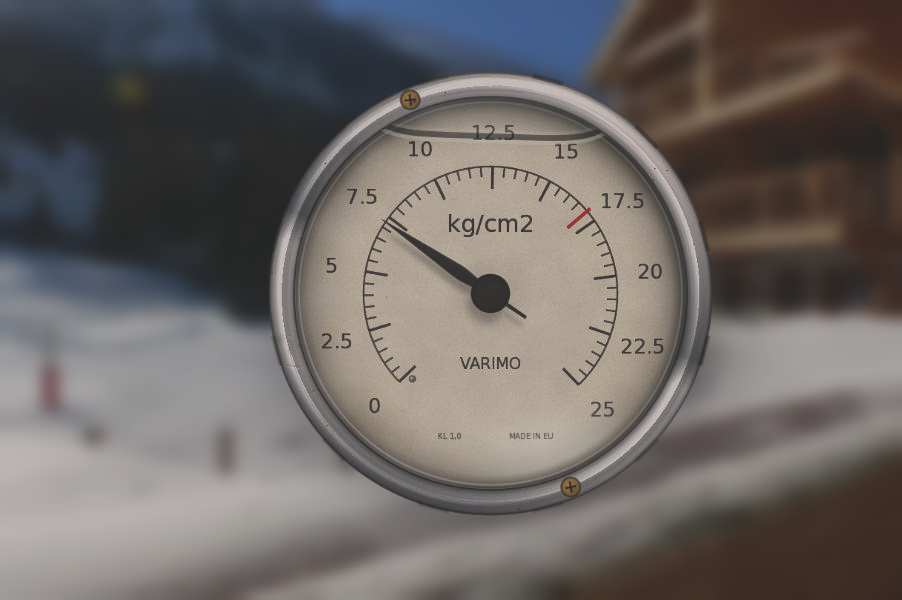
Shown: 7.25,kg/cm²
